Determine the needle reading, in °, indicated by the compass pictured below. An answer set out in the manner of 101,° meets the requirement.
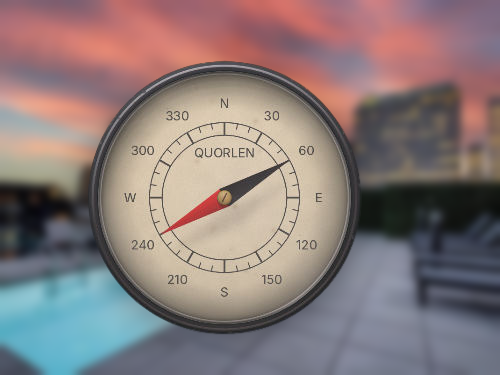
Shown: 240,°
